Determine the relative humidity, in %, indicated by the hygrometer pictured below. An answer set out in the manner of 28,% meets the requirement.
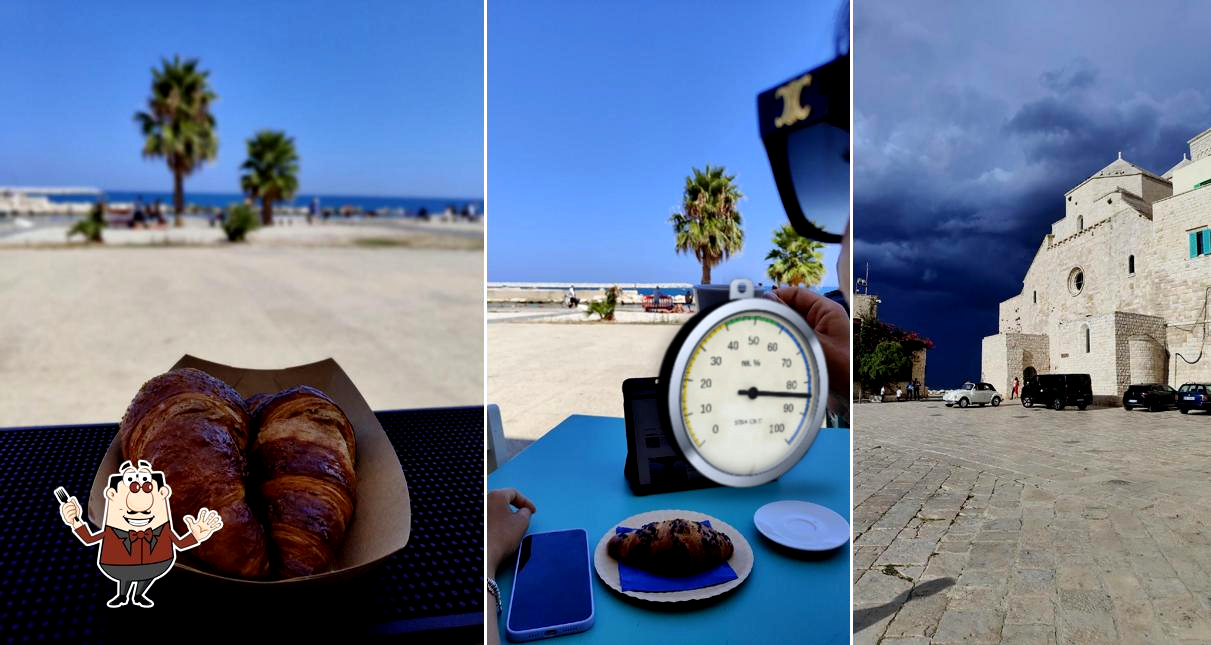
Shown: 84,%
